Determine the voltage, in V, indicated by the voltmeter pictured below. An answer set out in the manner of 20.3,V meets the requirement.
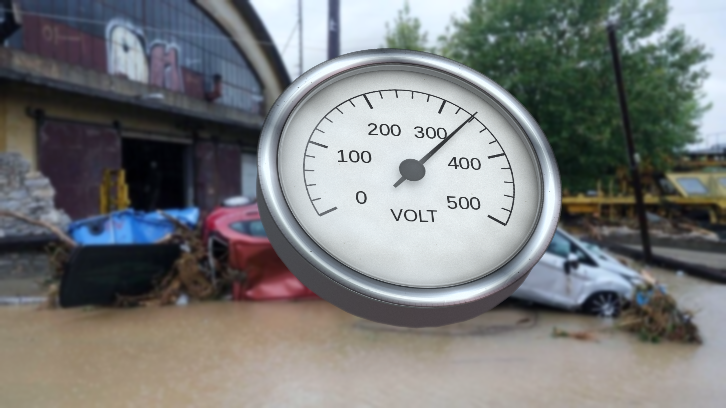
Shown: 340,V
